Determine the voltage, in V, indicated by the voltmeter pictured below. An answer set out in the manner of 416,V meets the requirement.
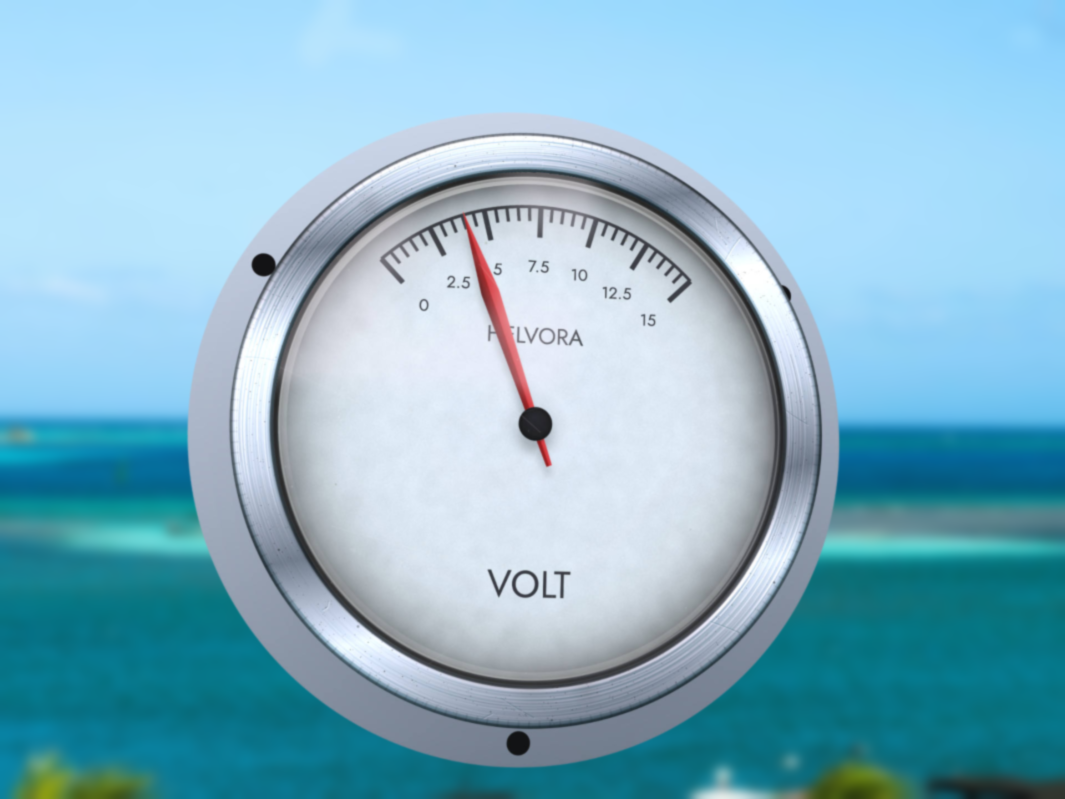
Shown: 4,V
